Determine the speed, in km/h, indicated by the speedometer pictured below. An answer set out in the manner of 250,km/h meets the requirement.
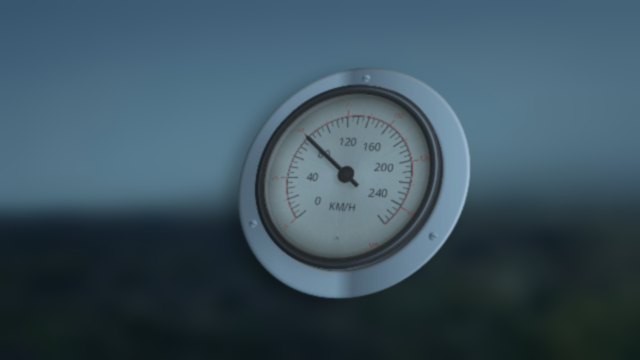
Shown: 80,km/h
